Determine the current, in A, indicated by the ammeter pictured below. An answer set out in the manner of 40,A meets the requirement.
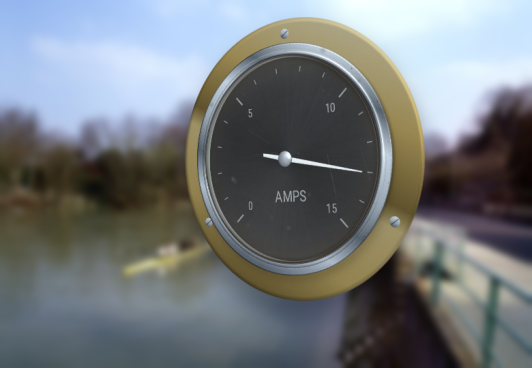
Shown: 13,A
